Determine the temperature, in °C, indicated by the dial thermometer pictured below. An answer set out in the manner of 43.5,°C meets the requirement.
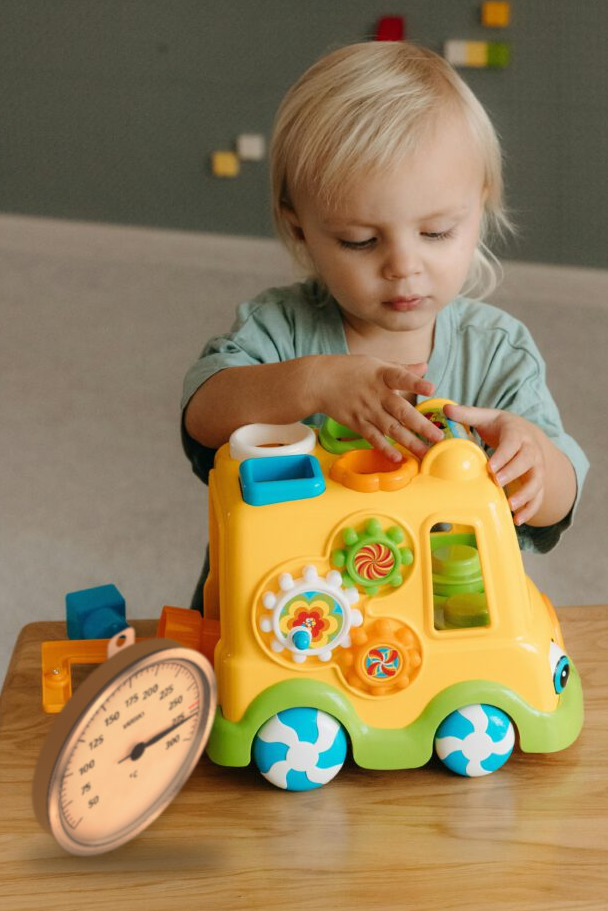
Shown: 275,°C
